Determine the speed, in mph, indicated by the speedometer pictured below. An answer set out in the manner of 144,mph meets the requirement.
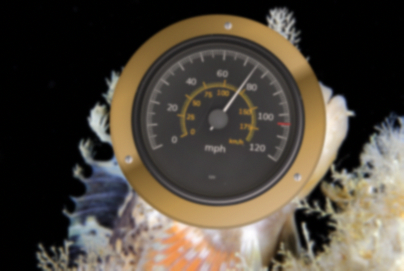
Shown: 75,mph
